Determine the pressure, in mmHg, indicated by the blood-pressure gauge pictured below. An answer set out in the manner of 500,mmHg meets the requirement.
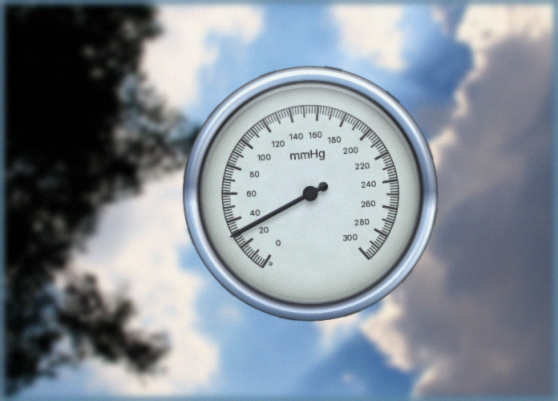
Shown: 30,mmHg
